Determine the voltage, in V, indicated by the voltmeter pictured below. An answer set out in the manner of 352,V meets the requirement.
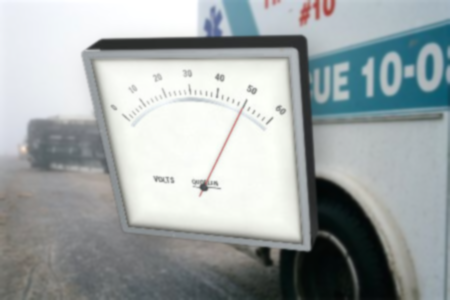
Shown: 50,V
